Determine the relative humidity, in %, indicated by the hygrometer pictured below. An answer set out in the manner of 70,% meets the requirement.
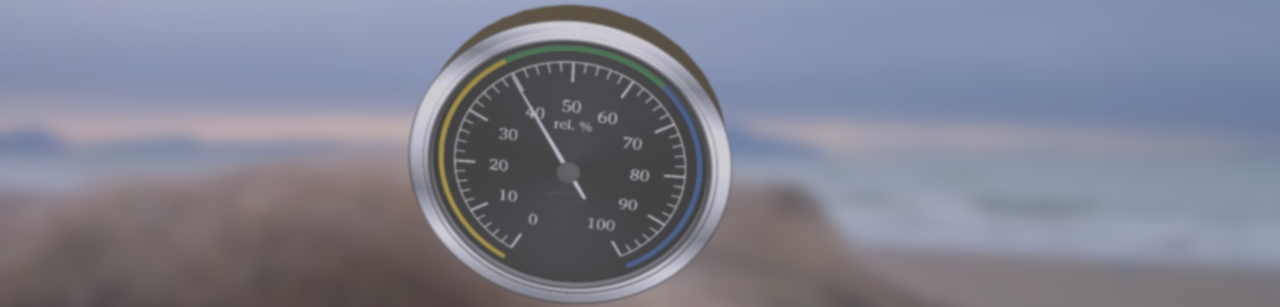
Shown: 40,%
